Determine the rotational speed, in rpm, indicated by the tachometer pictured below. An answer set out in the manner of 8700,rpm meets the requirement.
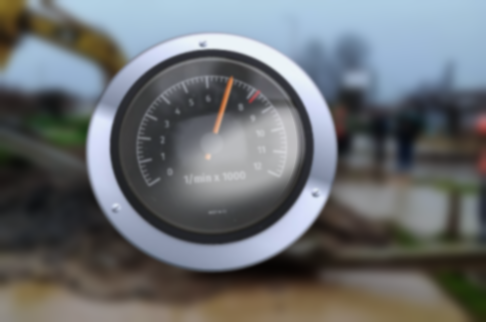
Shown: 7000,rpm
